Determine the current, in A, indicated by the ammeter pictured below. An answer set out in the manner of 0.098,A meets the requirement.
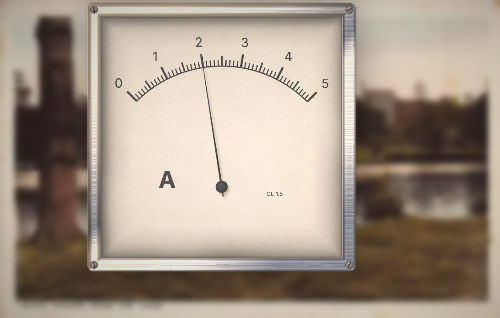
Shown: 2,A
